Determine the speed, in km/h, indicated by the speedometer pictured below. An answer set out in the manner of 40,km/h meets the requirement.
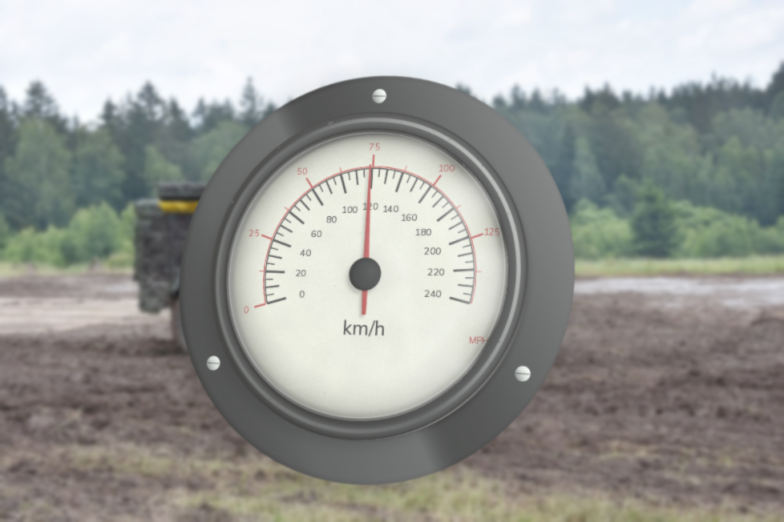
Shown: 120,km/h
